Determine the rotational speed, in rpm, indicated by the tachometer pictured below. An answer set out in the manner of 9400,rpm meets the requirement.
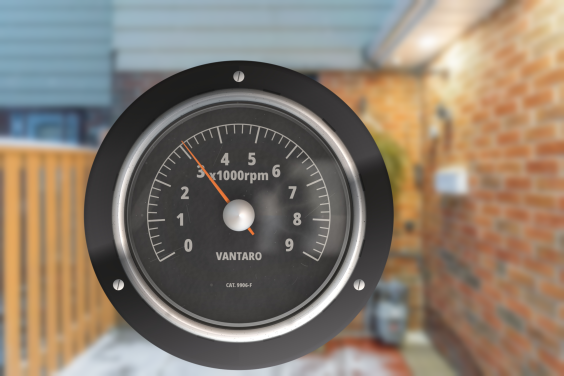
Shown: 3100,rpm
